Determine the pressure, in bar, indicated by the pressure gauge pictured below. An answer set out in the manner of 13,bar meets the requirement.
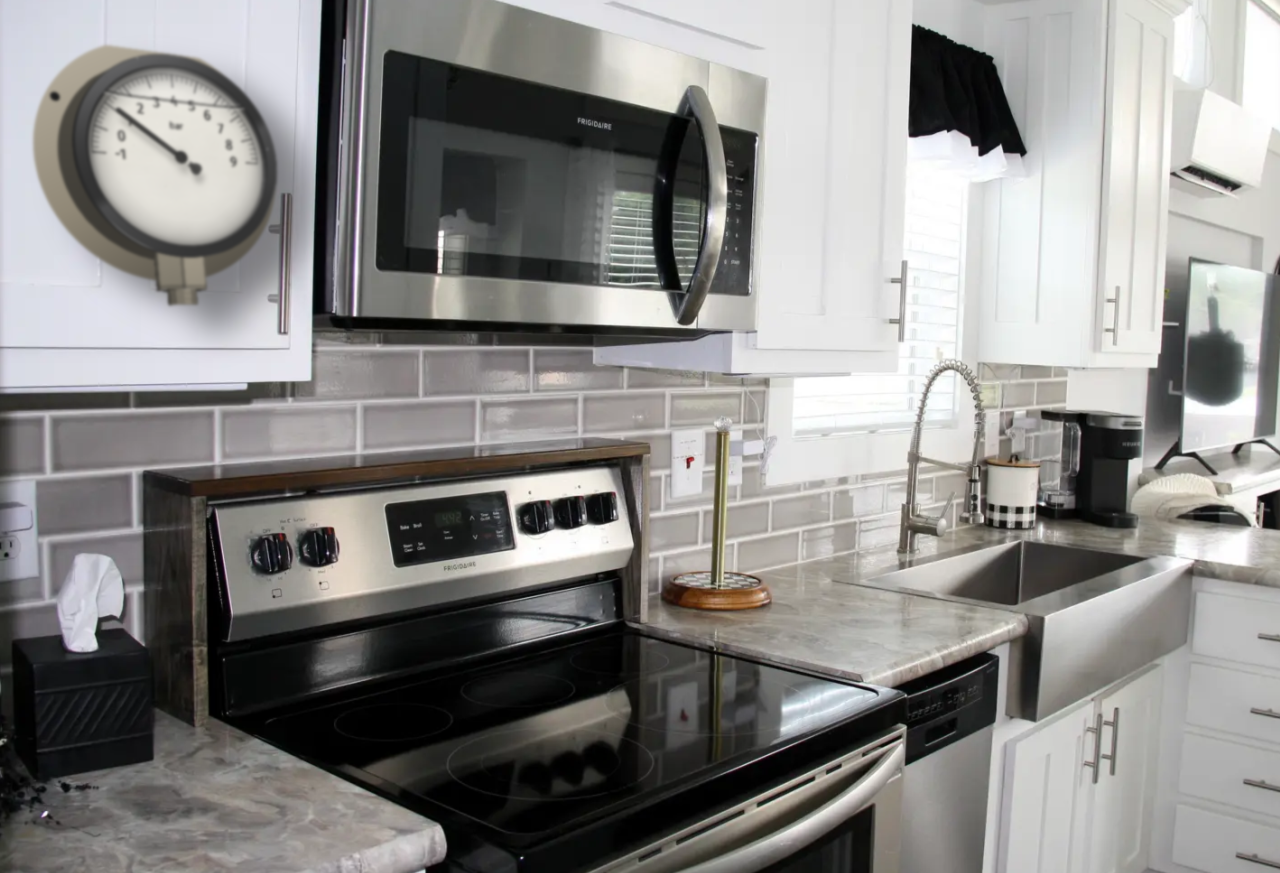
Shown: 1,bar
